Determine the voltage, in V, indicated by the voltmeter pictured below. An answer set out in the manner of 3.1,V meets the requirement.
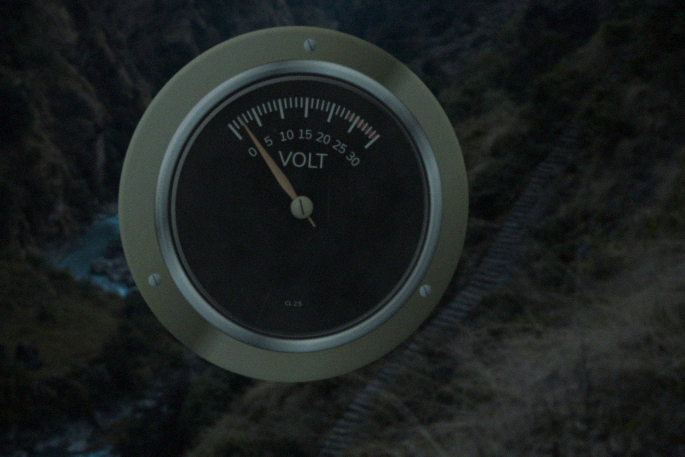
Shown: 2,V
